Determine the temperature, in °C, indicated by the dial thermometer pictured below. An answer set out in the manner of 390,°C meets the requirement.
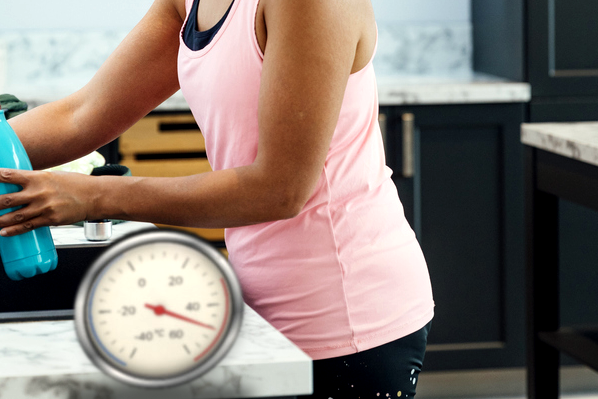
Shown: 48,°C
